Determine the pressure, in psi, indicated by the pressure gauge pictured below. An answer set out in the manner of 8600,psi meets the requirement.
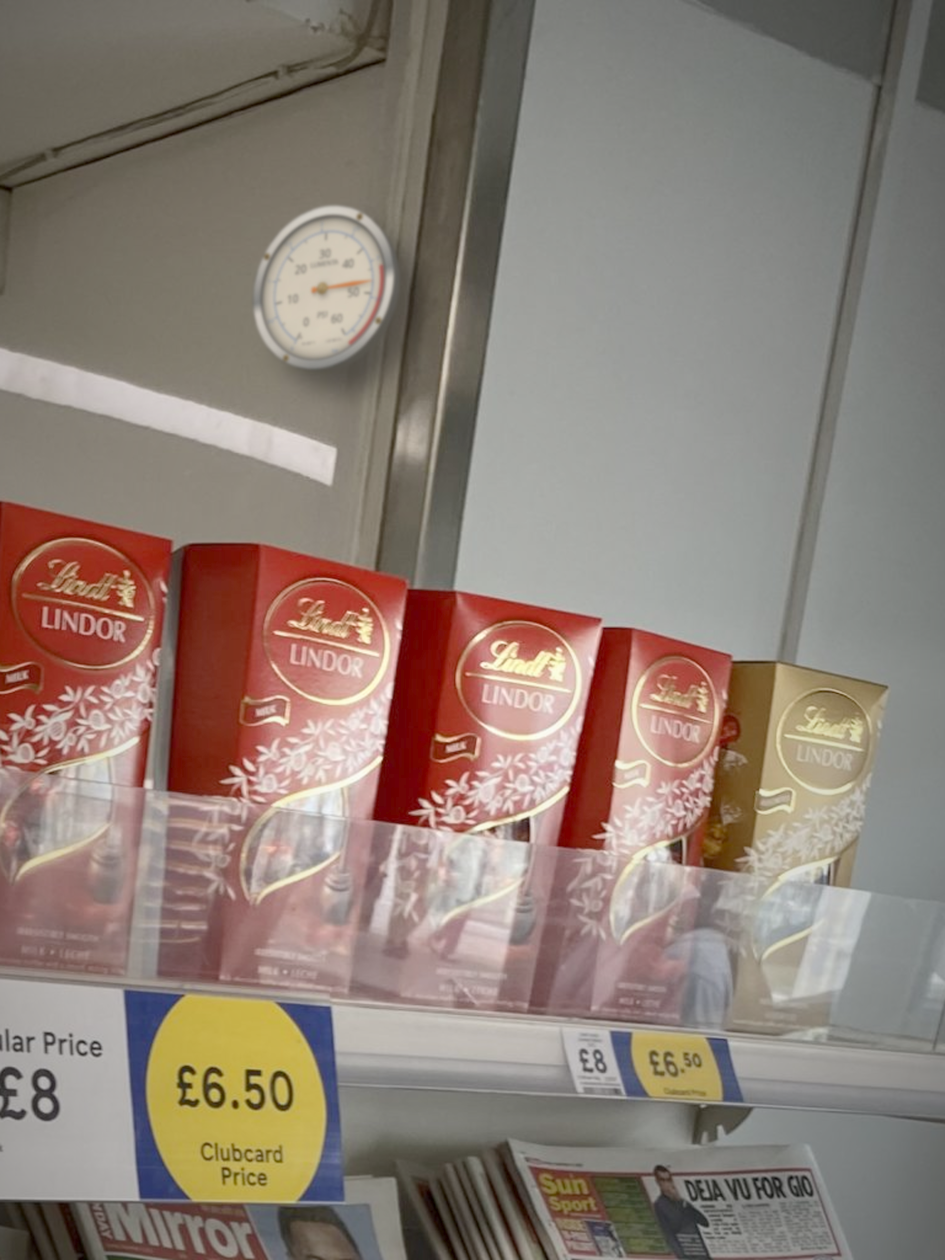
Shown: 47.5,psi
